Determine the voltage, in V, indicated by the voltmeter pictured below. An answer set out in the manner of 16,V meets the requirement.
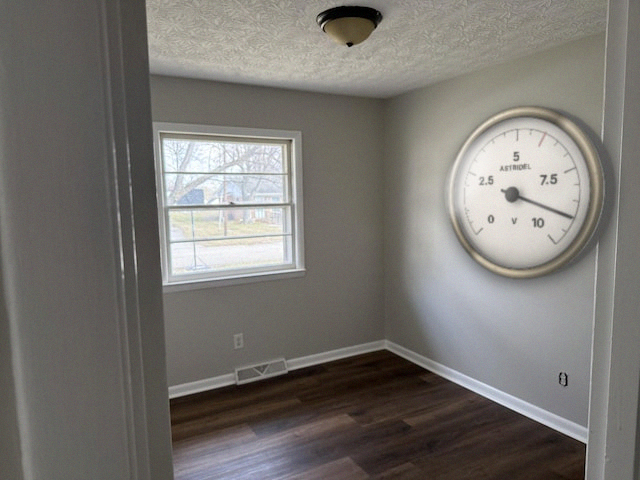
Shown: 9,V
